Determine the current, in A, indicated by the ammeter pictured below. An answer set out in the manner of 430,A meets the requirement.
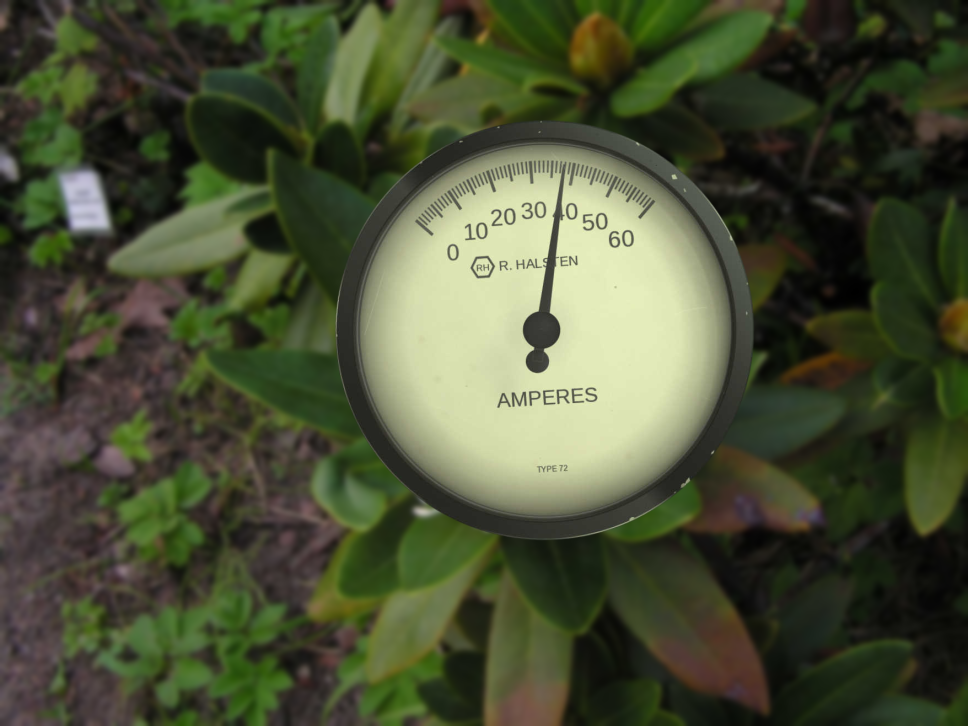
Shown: 38,A
